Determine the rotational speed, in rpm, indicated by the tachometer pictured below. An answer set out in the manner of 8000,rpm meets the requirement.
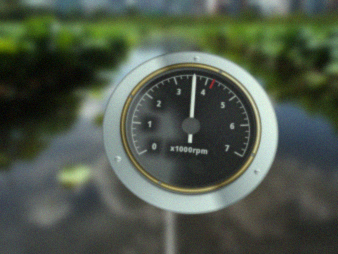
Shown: 3600,rpm
